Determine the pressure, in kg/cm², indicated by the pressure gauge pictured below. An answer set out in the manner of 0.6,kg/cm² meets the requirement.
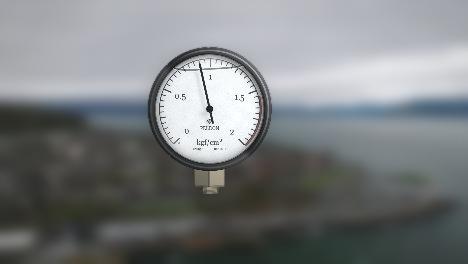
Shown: 0.9,kg/cm²
